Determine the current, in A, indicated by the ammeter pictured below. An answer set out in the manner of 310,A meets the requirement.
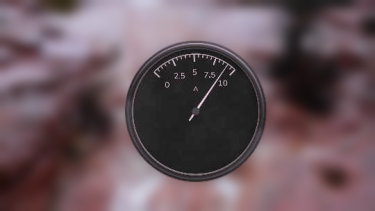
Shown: 9,A
